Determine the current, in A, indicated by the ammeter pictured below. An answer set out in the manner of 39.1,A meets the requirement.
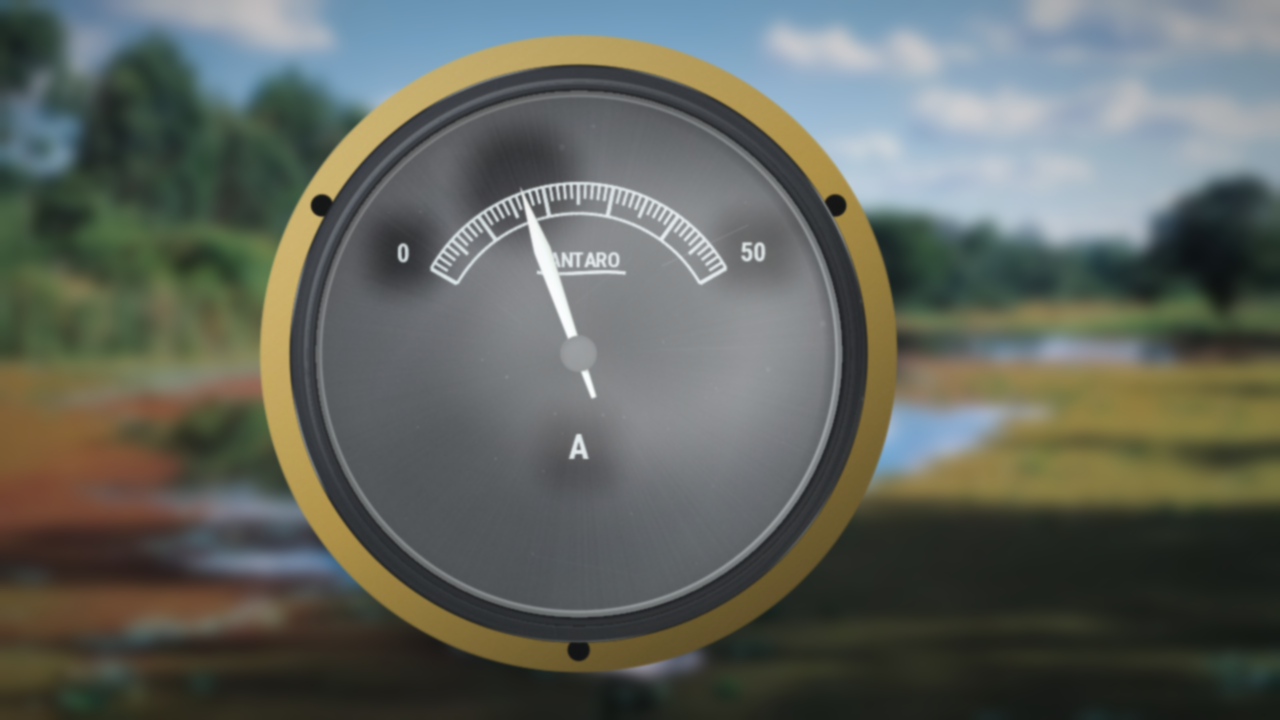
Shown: 17,A
